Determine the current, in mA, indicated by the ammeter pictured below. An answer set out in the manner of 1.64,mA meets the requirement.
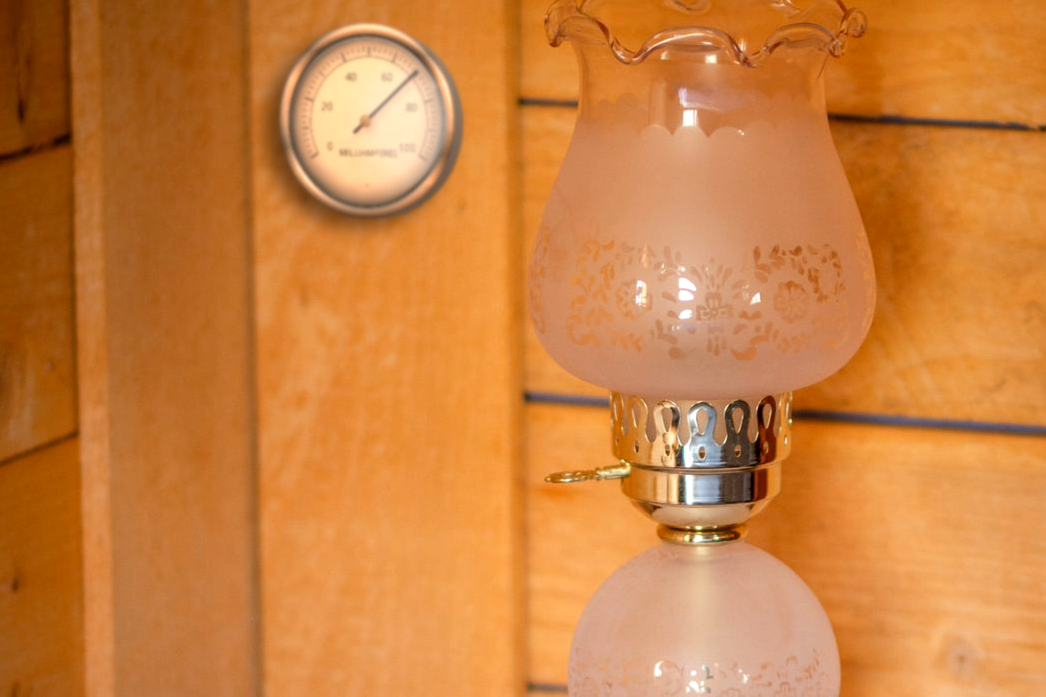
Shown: 70,mA
